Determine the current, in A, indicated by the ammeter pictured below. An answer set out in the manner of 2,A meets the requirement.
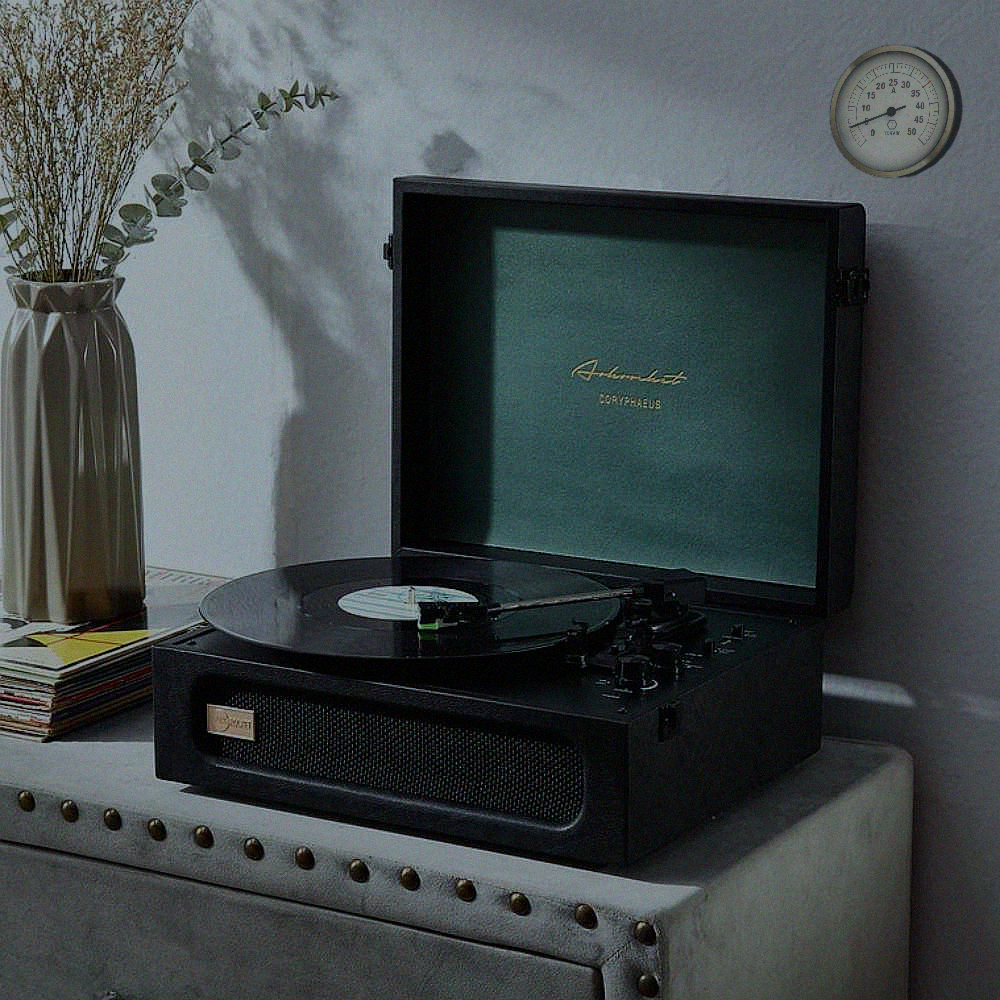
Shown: 5,A
